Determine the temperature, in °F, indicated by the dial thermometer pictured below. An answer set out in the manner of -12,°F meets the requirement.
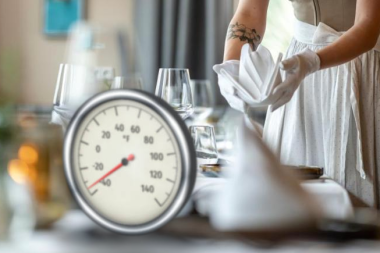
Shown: -35,°F
